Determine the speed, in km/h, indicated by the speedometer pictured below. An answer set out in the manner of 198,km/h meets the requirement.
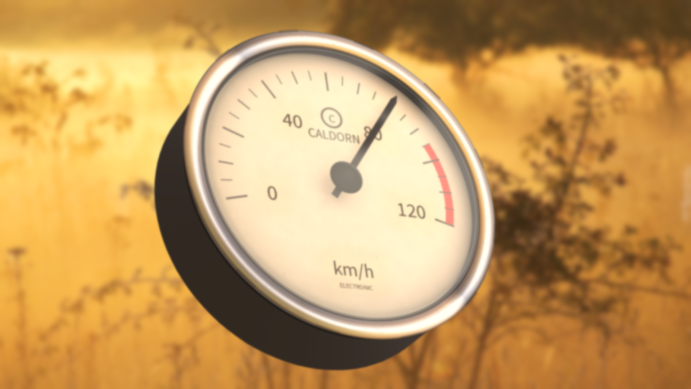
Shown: 80,km/h
